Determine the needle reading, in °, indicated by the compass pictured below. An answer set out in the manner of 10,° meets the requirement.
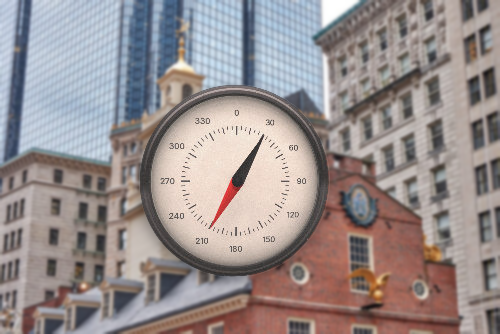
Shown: 210,°
